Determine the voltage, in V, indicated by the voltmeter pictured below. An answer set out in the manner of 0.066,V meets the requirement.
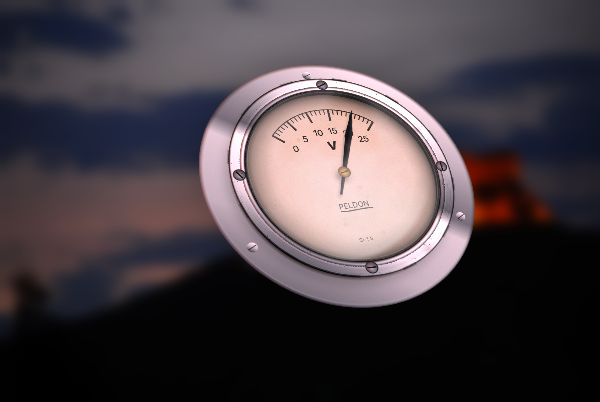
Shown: 20,V
